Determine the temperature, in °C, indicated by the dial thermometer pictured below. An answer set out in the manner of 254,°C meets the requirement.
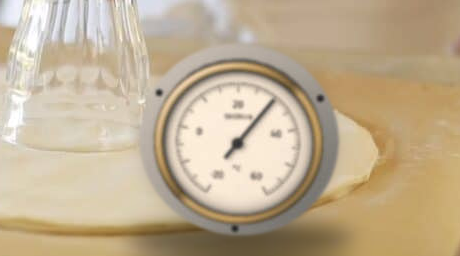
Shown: 30,°C
